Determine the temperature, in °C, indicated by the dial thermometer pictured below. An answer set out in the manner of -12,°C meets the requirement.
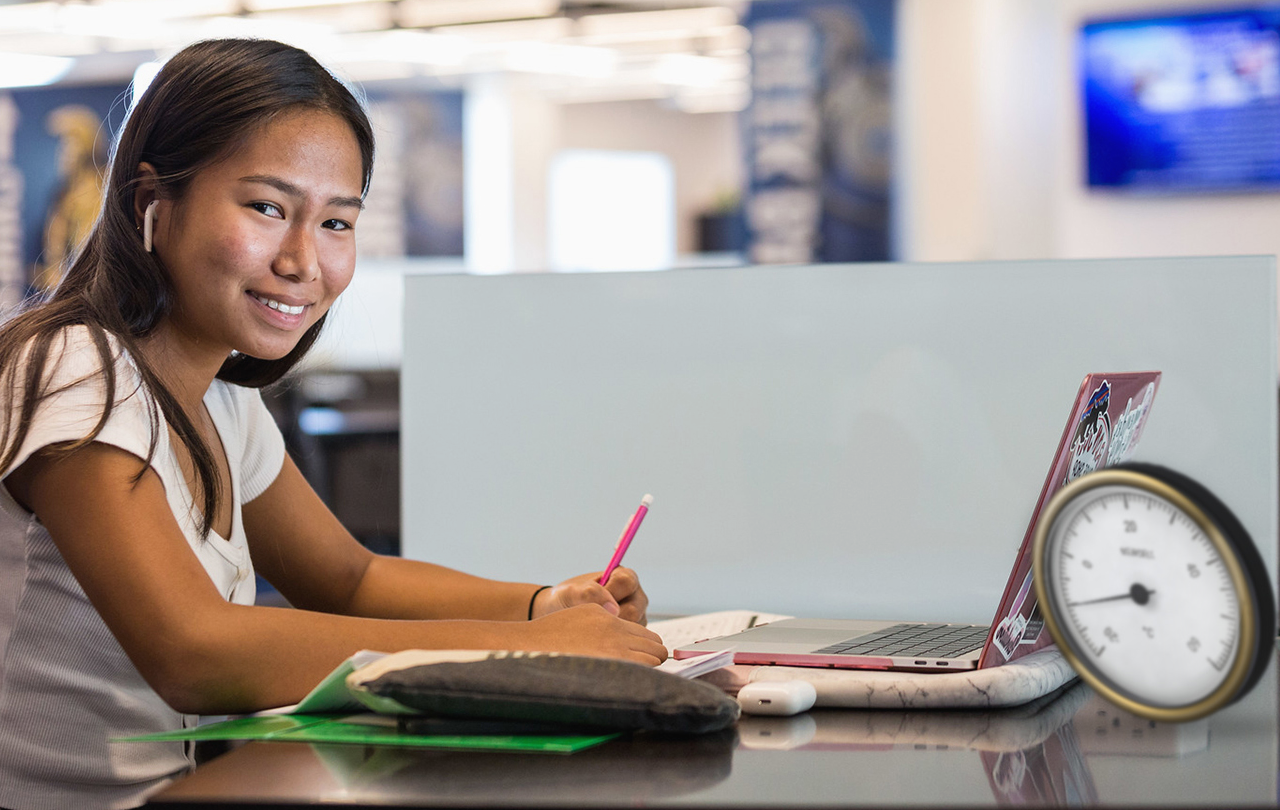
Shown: -10,°C
